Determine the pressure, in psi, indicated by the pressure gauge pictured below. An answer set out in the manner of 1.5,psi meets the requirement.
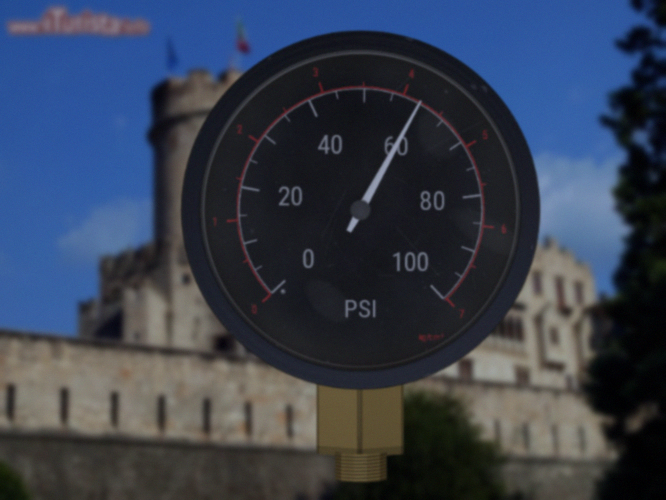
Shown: 60,psi
